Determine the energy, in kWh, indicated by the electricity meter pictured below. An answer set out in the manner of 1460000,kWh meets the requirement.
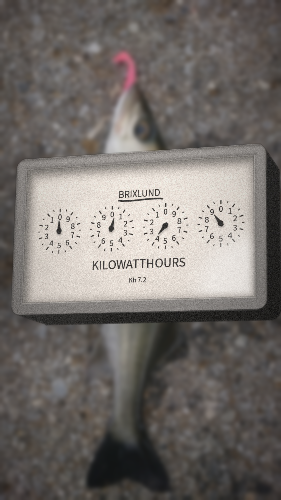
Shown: 39,kWh
